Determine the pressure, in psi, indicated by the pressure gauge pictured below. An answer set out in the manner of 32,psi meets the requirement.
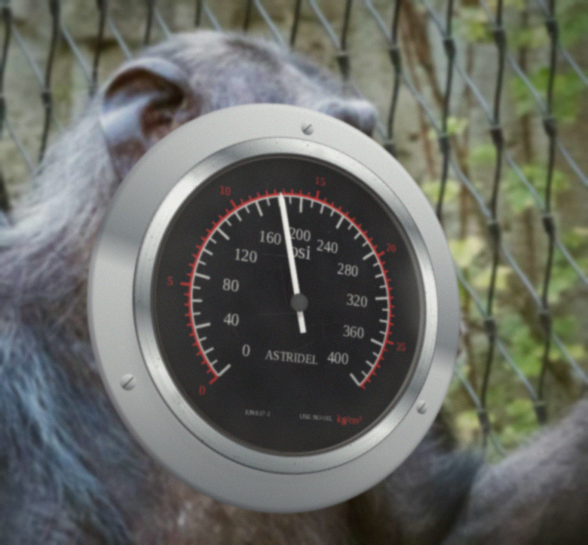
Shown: 180,psi
